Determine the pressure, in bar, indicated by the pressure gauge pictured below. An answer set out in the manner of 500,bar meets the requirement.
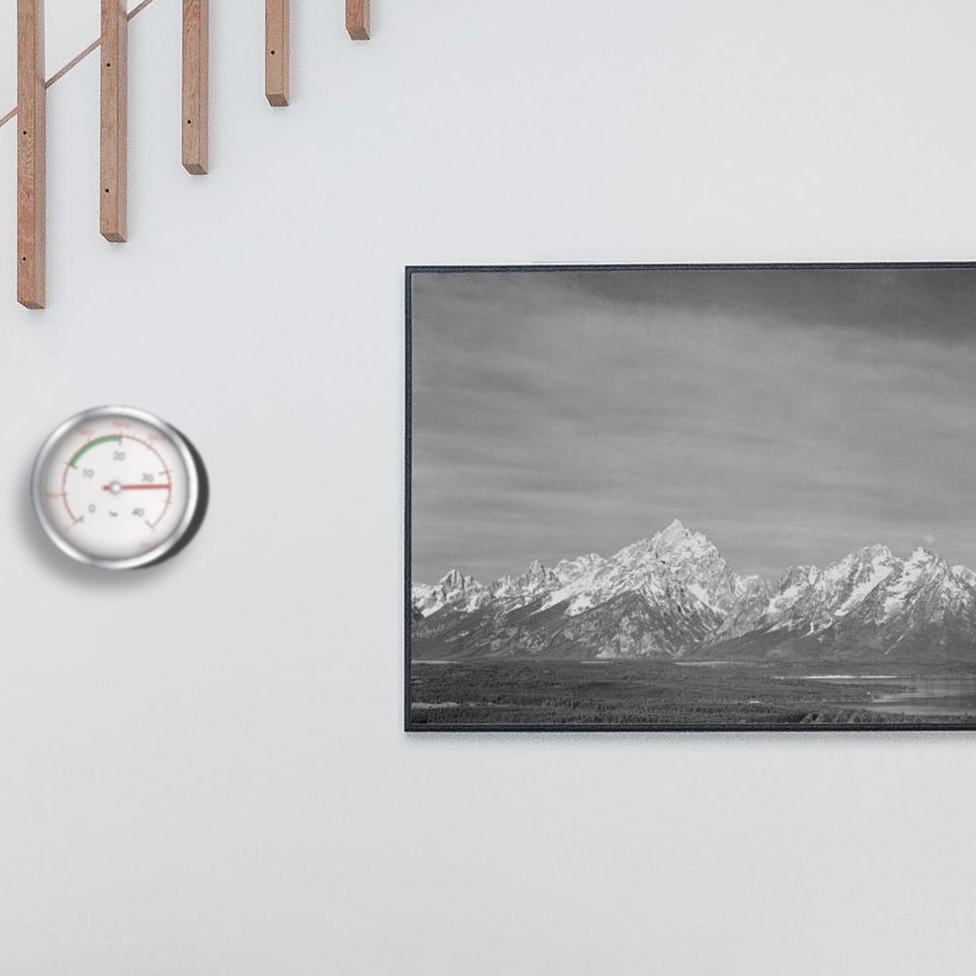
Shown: 32.5,bar
